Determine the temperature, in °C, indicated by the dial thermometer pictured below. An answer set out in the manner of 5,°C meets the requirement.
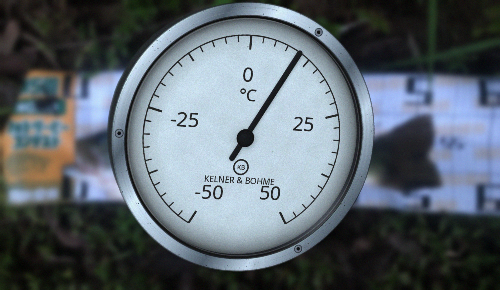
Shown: 10,°C
